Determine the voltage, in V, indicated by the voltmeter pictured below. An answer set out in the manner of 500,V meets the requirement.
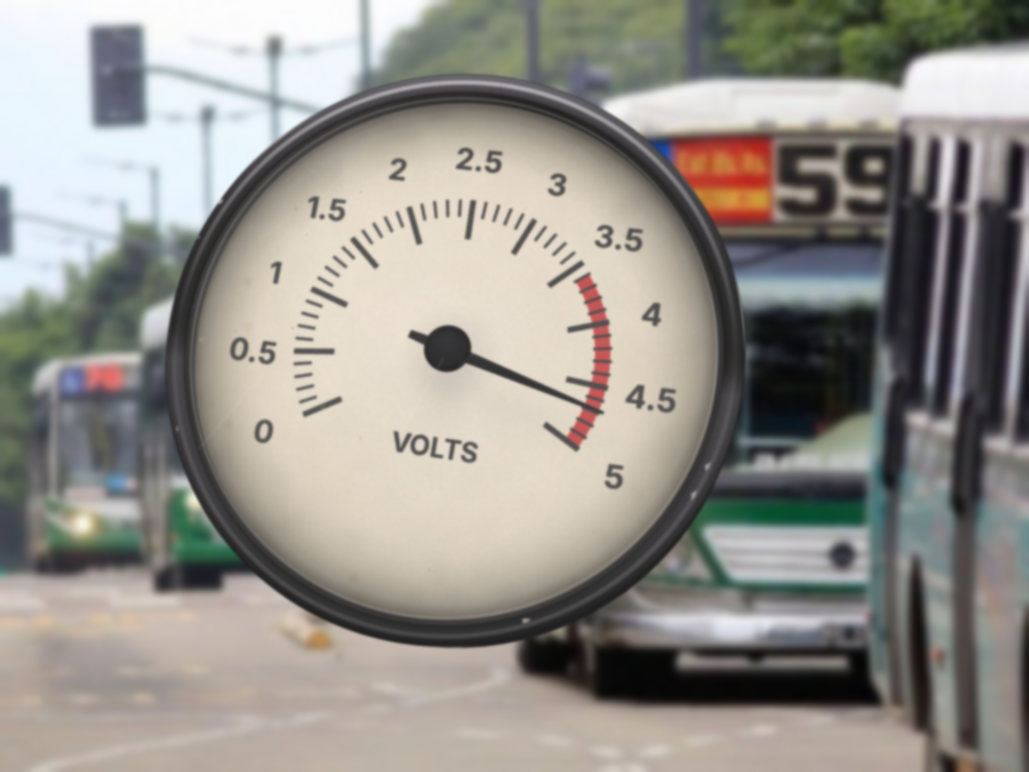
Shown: 4.7,V
